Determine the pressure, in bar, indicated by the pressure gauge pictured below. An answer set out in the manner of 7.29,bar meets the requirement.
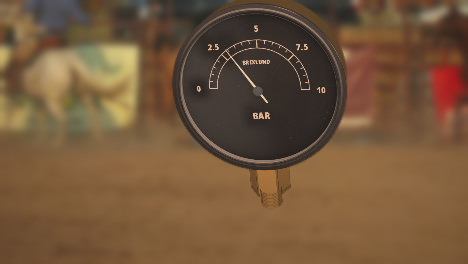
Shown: 3,bar
